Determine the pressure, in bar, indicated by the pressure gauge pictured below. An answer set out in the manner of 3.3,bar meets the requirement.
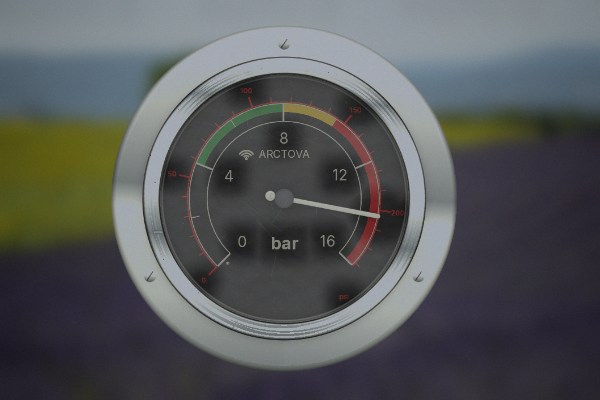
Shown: 14,bar
